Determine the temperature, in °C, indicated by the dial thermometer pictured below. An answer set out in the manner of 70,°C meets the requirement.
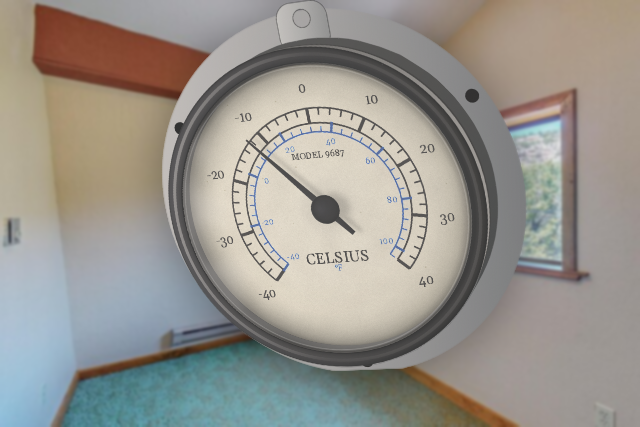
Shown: -12,°C
